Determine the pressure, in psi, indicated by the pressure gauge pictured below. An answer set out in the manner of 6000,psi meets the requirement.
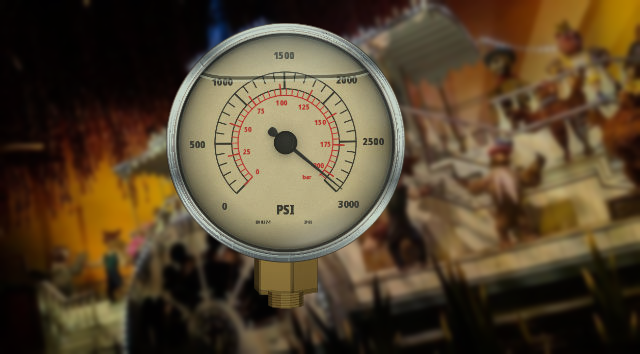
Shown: 2950,psi
